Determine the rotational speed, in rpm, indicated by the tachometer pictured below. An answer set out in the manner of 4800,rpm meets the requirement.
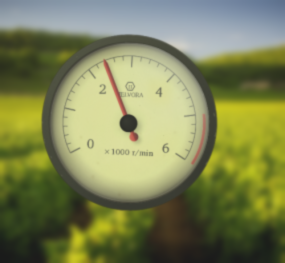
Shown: 2400,rpm
